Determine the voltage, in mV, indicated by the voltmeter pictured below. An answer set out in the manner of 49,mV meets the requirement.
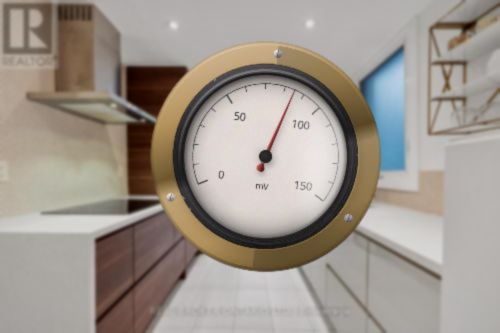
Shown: 85,mV
